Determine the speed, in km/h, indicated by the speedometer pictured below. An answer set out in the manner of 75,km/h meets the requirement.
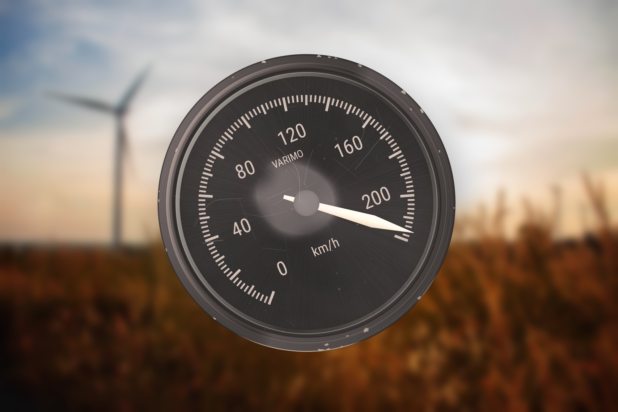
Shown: 216,km/h
